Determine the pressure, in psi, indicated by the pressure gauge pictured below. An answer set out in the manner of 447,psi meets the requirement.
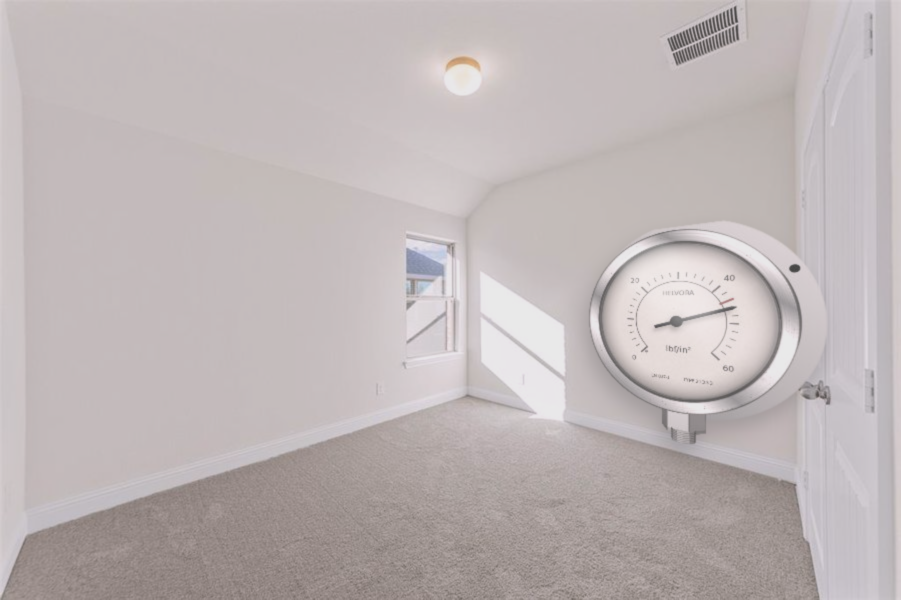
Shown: 46,psi
